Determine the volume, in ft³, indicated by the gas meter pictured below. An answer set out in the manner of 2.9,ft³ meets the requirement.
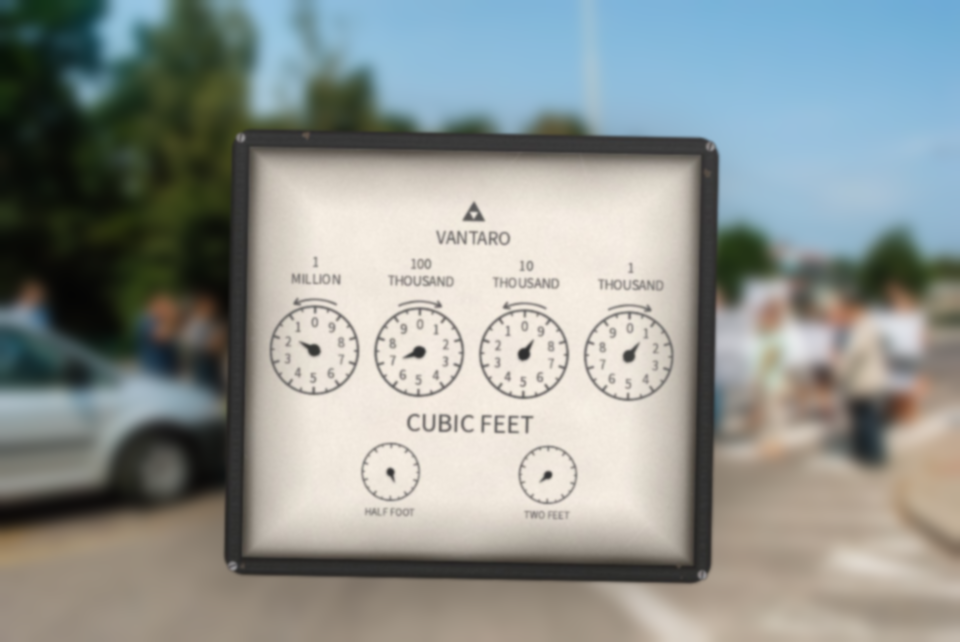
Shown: 169100,ft³
